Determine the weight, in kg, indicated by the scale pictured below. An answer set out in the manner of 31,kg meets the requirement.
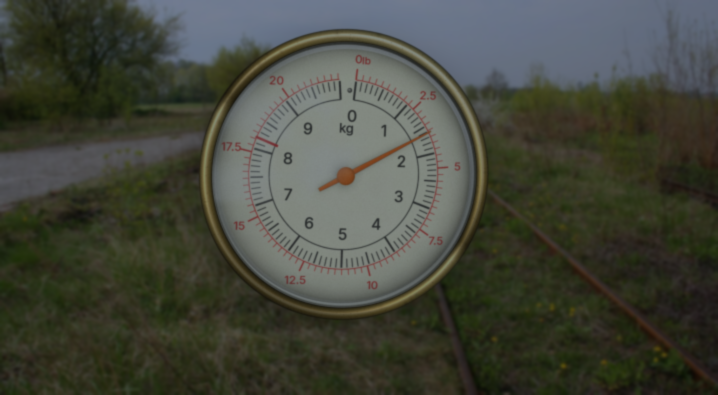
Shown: 1.6,kg
